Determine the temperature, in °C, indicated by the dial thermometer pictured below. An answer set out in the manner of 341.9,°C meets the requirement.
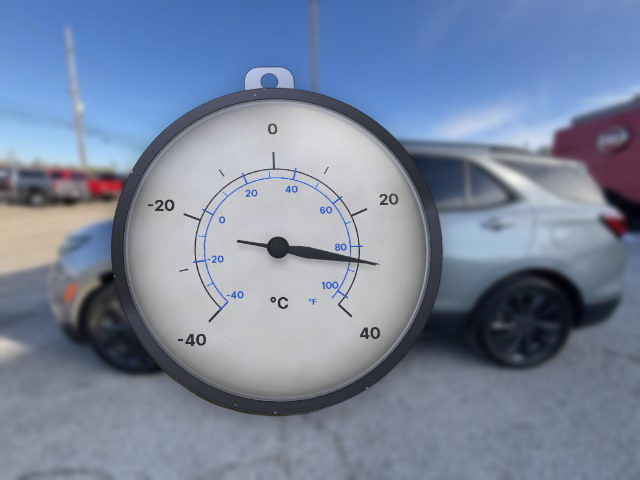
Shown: 30,°C
